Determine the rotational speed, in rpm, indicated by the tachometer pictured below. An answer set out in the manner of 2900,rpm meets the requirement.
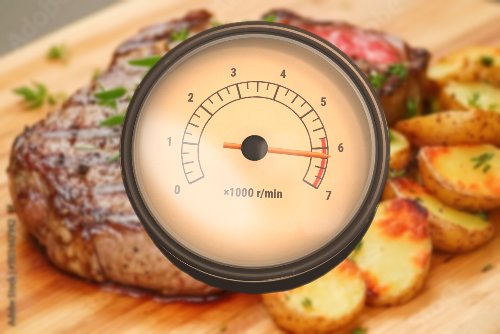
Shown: 6250,rpm
